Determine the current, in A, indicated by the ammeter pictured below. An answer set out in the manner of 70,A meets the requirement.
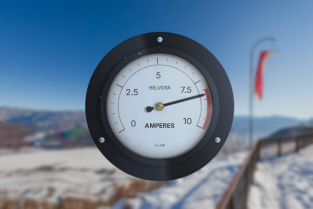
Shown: 8.25,A
